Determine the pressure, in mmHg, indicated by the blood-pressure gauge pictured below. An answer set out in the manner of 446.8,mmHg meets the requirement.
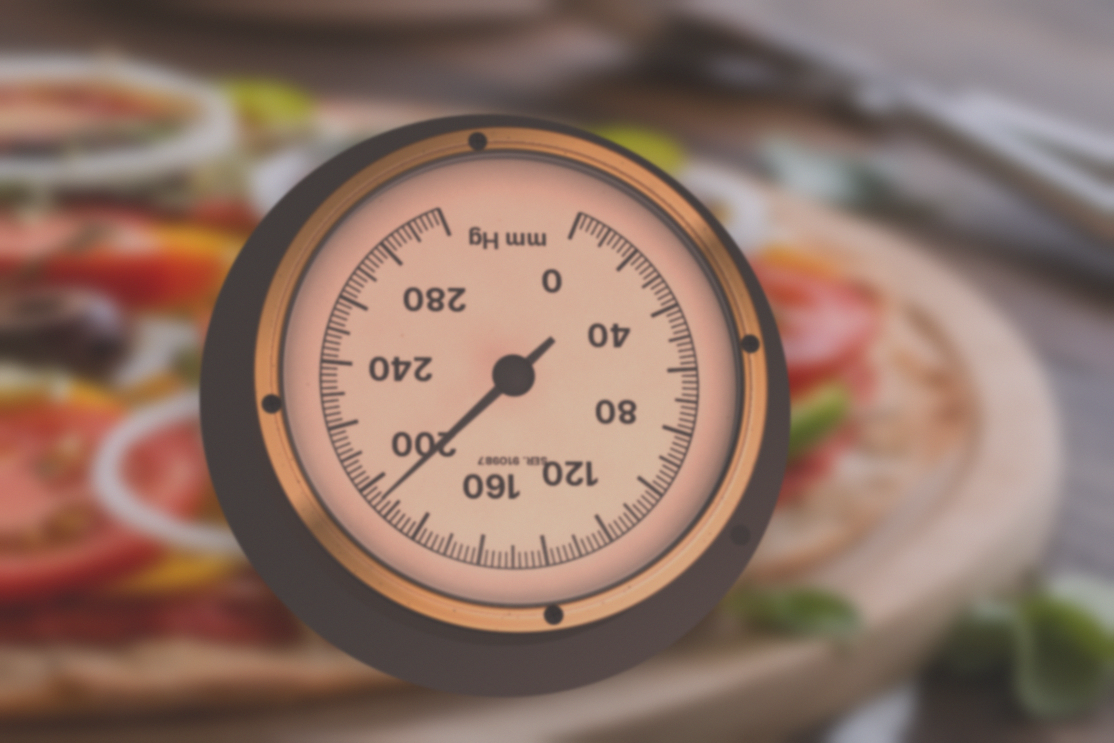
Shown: 194,mmHg
